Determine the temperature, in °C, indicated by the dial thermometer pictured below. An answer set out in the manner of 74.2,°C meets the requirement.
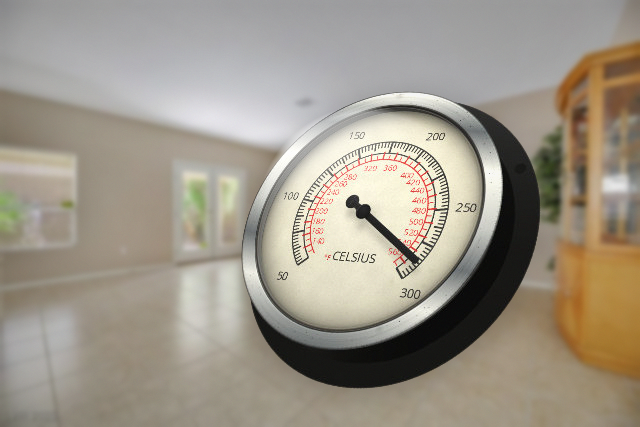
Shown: 287.5,°C
